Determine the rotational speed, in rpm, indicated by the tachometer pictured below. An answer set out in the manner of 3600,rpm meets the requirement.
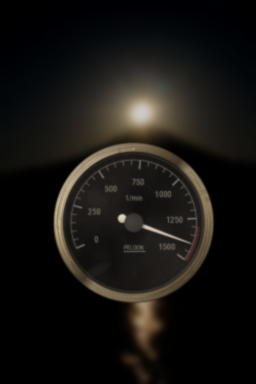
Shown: 1400,rpm
